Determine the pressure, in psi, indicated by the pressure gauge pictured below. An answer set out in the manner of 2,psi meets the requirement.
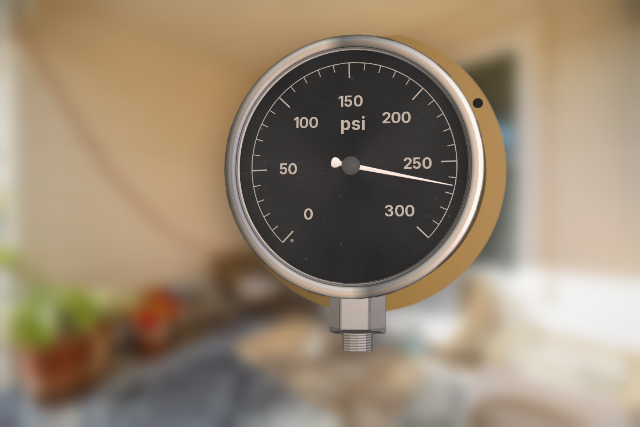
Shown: 265,psi
